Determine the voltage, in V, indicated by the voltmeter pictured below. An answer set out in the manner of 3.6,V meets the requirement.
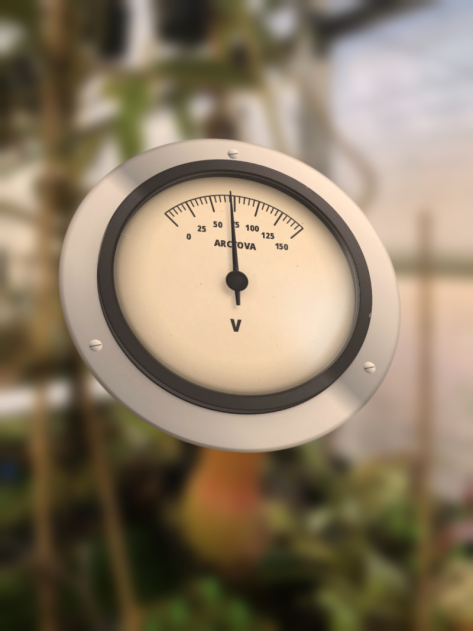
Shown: 70,V
